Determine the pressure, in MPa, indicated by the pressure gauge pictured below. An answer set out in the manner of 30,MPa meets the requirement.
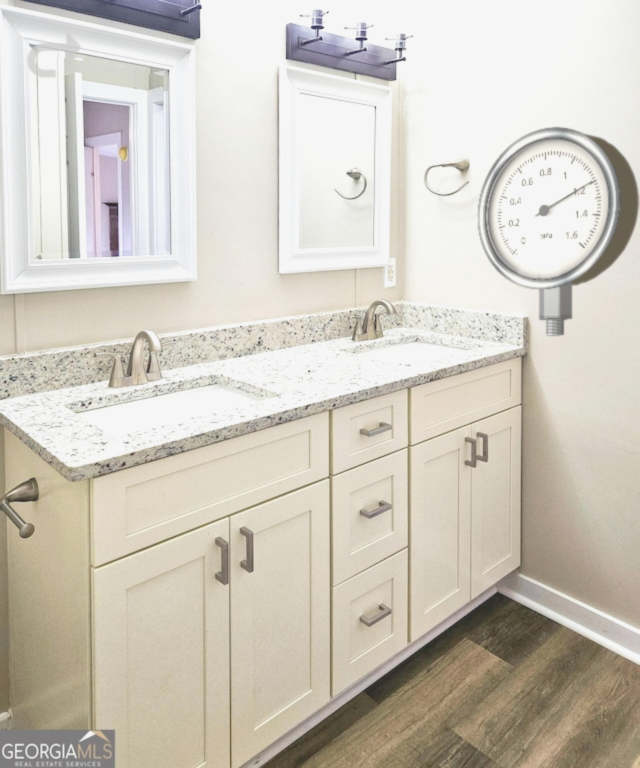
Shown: 1.2,MPa
